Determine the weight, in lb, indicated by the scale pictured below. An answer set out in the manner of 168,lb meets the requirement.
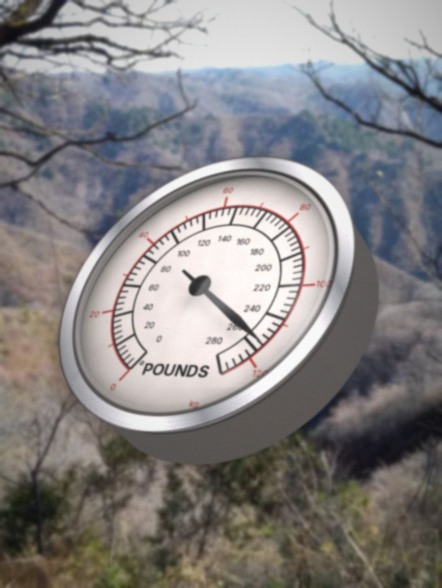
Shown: 256,lb
